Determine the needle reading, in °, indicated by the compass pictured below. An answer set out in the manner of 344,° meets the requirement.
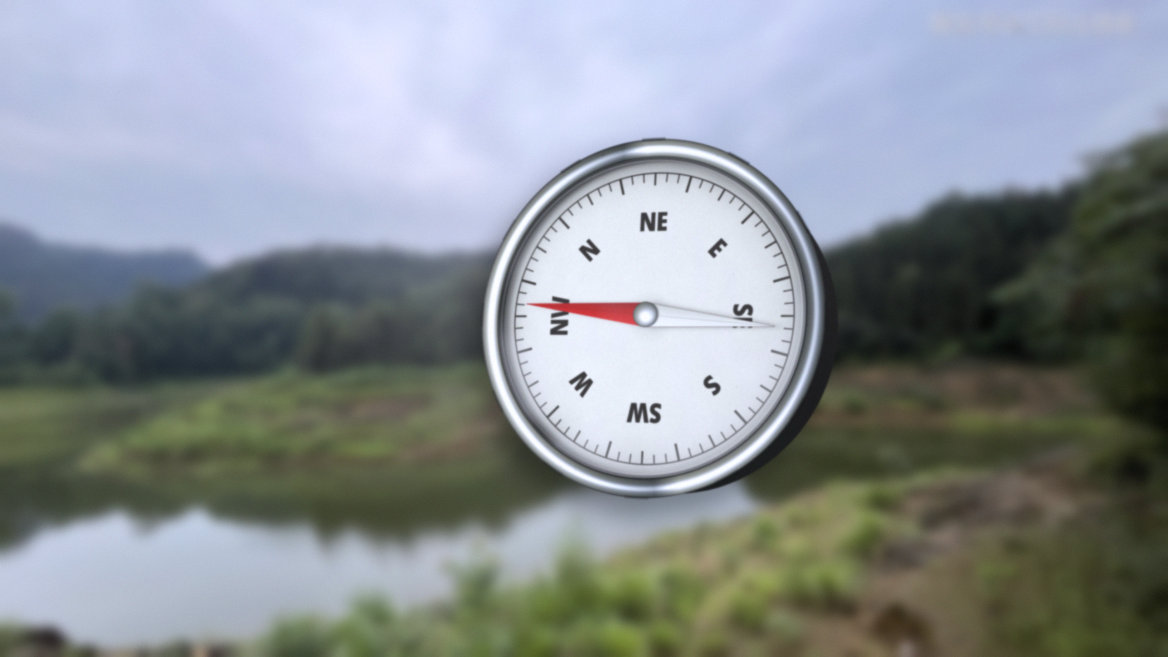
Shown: 320,°
